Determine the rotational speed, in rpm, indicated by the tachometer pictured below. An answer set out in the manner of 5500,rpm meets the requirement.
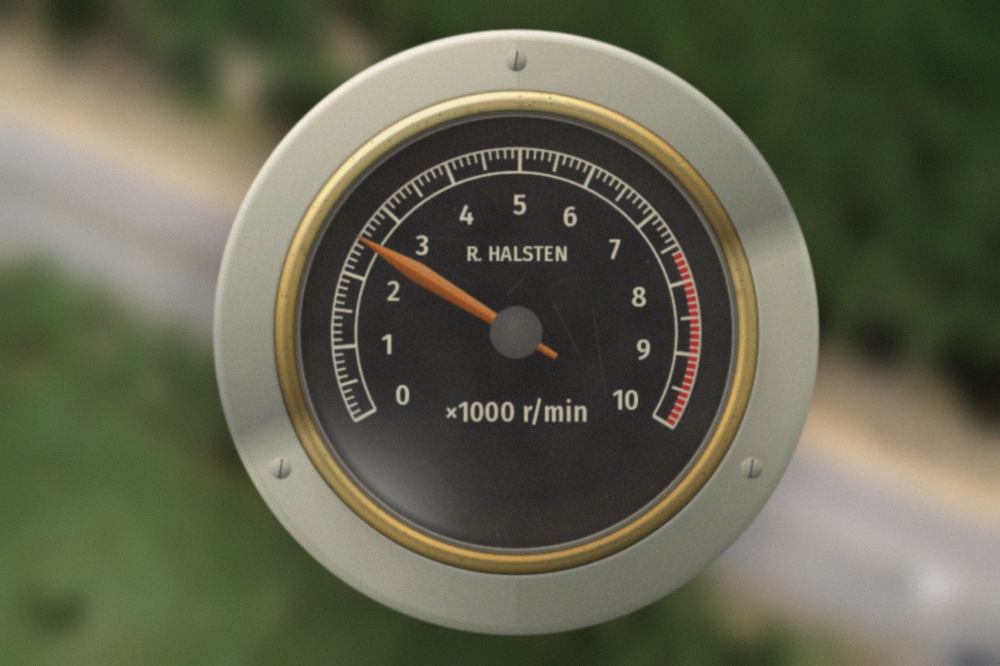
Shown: 2500,rpm
